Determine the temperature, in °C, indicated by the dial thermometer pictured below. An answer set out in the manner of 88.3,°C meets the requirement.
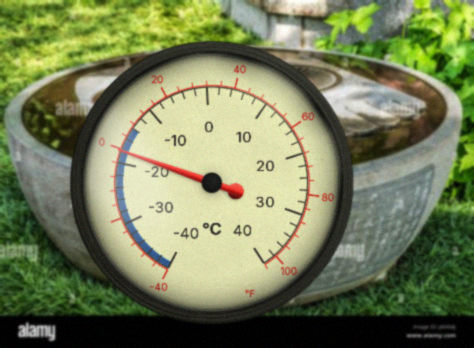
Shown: -18,°C
